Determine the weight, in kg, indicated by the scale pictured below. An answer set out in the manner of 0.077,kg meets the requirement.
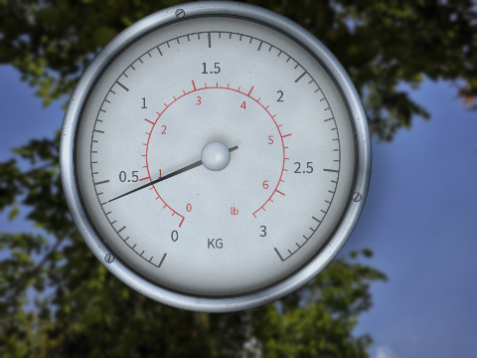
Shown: 0.4,kg
